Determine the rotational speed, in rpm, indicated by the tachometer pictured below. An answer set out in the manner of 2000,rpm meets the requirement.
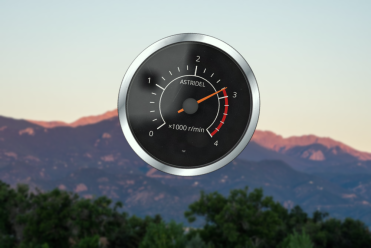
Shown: 2800,rpm
